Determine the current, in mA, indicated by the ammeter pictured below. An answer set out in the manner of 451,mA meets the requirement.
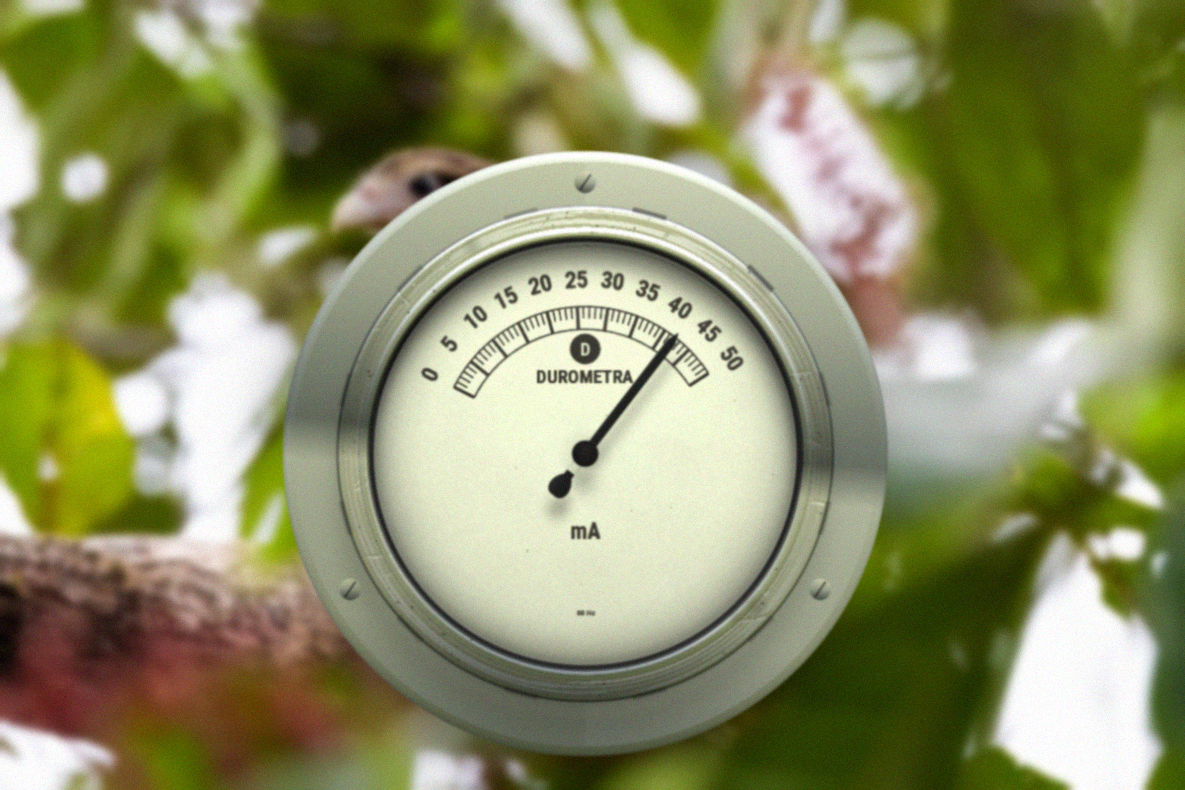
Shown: 42,mA
